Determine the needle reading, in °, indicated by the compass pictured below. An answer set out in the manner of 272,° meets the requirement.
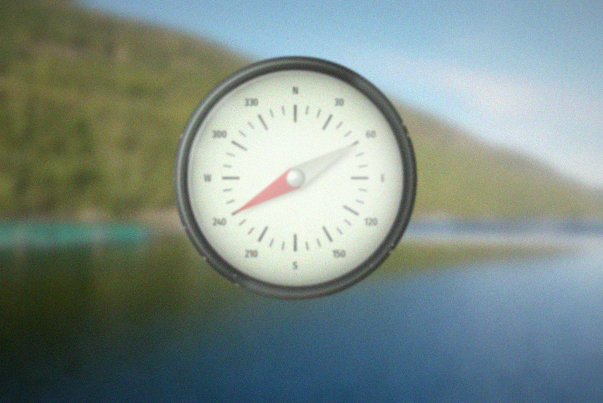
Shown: 240,°
